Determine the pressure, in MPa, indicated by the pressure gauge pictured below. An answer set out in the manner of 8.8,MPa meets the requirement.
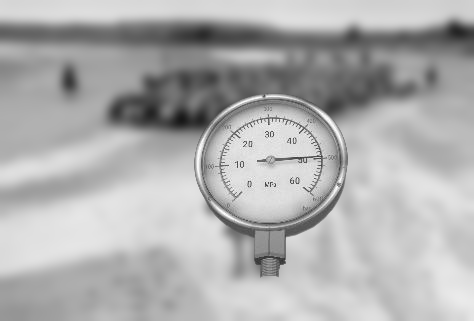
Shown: 50,MPa
